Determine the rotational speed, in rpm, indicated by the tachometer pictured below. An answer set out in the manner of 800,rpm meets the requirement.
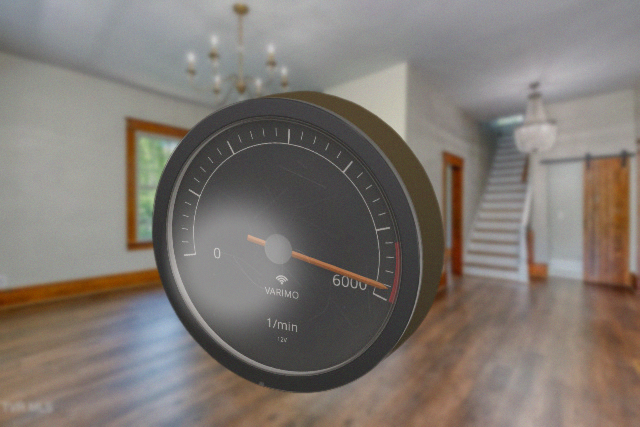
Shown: 5800,rpm
